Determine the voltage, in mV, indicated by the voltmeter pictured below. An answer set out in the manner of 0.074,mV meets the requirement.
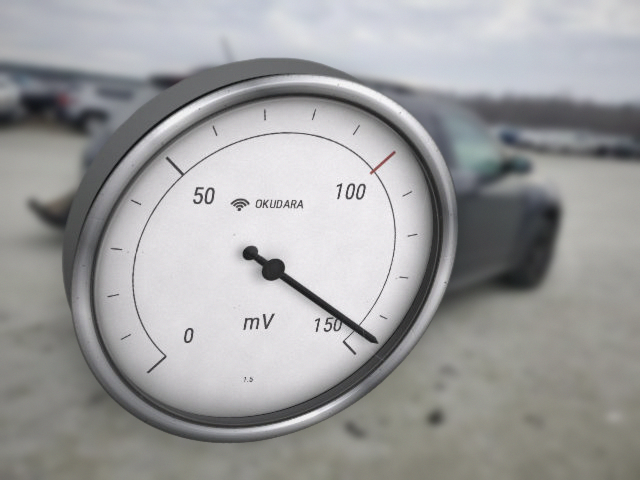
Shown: 145,mV
